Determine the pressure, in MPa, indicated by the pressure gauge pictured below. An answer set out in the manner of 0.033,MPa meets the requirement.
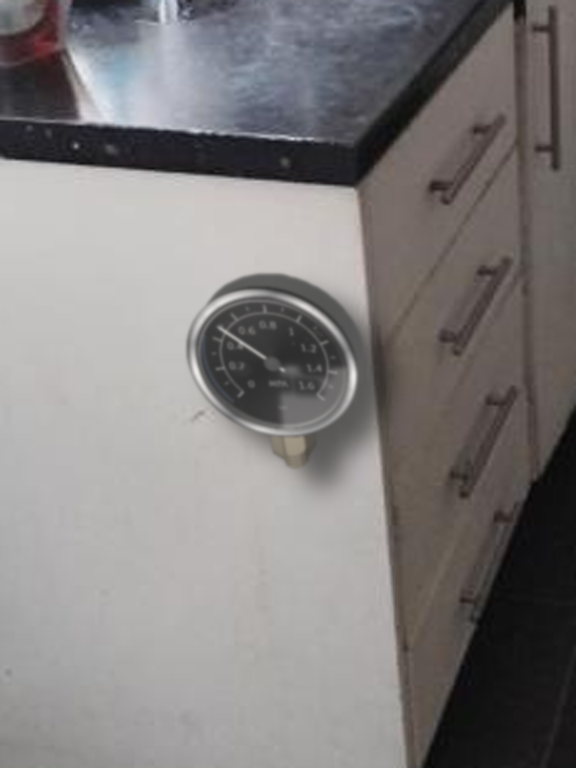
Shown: 0.5,MPa
